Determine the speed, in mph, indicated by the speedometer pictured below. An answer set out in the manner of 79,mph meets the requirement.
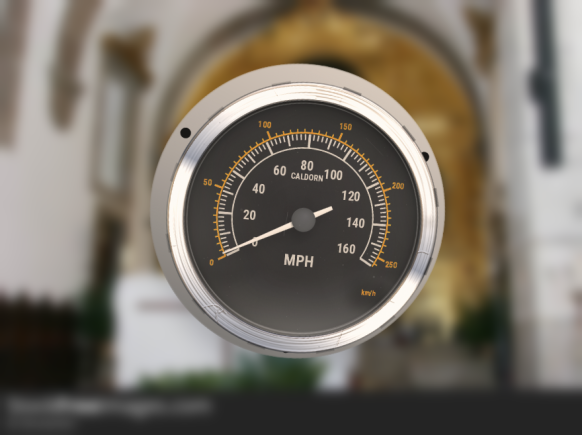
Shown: 2,mph
